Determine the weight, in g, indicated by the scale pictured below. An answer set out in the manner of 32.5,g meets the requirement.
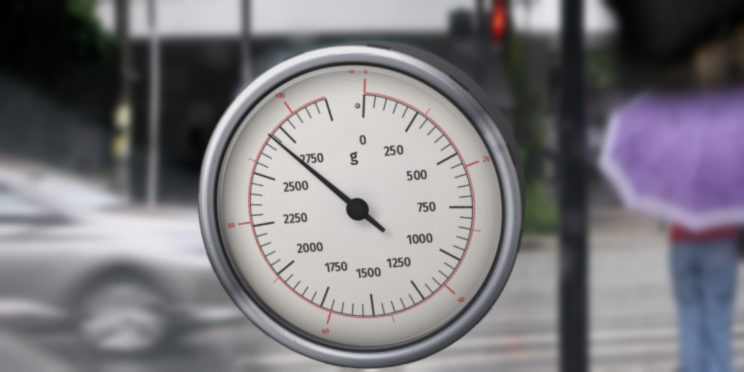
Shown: 2700,g
